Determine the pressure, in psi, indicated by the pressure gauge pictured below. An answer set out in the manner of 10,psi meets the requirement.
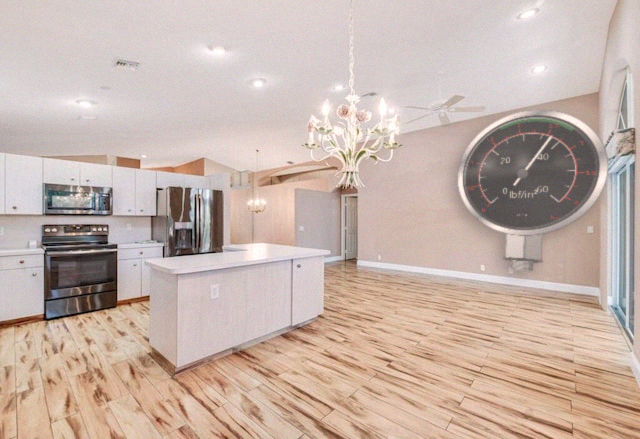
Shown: 37.5,psi
